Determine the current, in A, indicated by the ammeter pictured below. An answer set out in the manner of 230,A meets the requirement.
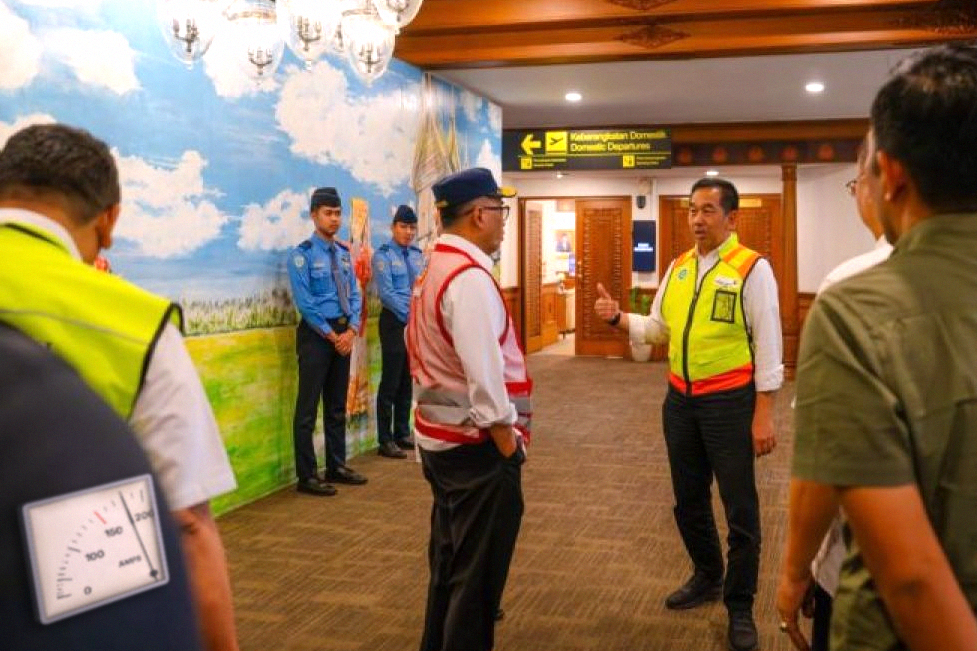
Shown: 180,A
